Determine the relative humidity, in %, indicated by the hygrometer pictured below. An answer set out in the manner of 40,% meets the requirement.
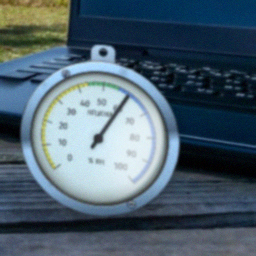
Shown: 60,%
